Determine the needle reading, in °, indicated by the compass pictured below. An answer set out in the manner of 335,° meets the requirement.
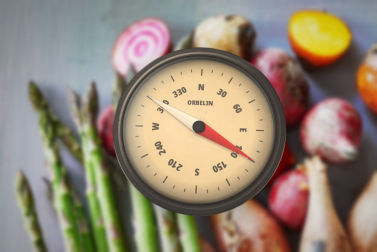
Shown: 120,°
